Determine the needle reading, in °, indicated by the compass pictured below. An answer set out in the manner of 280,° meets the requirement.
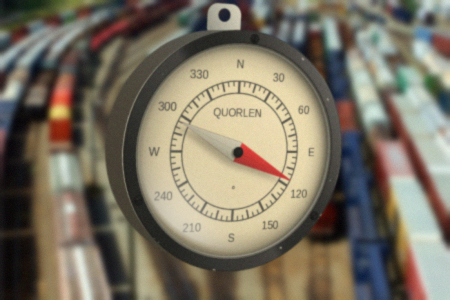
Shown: 115,°
